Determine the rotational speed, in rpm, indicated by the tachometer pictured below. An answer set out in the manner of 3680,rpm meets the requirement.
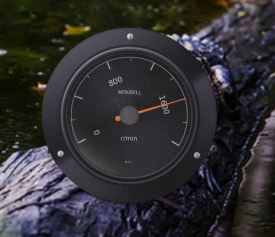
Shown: 1600,rpm
